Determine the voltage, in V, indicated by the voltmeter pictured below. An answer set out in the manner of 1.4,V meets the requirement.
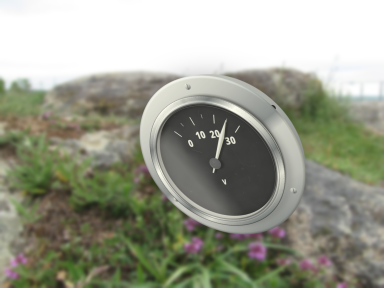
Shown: 25,V
